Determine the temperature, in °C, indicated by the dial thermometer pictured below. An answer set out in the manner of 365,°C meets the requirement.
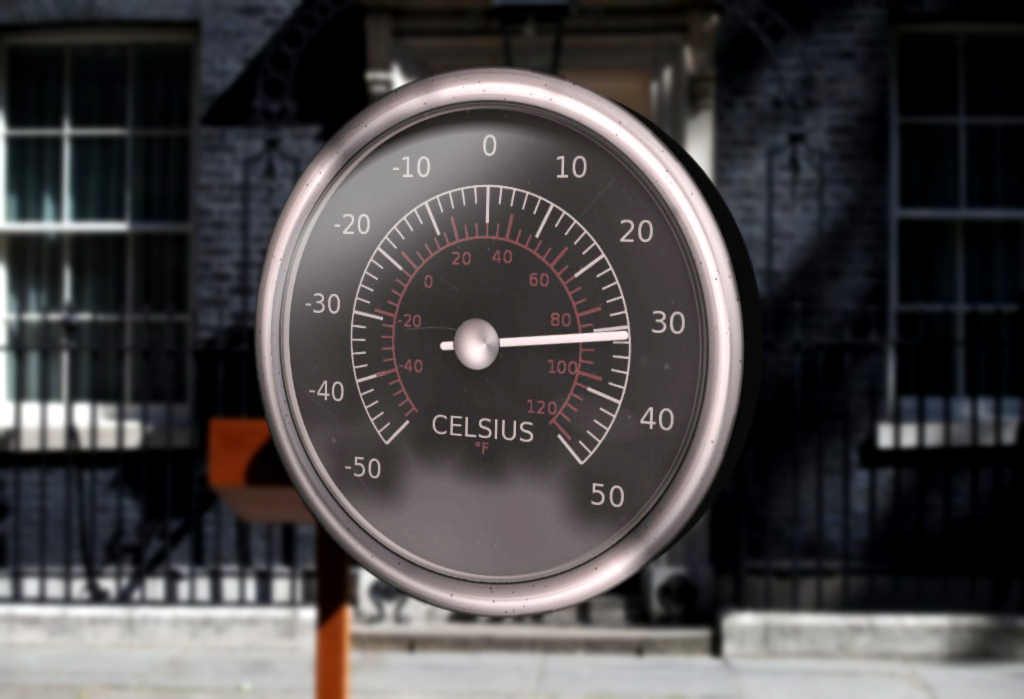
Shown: 31,°C
